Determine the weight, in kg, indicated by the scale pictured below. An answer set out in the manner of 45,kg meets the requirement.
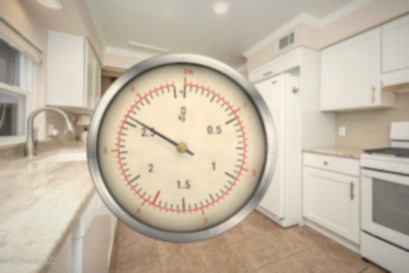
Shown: 2.55,kg
